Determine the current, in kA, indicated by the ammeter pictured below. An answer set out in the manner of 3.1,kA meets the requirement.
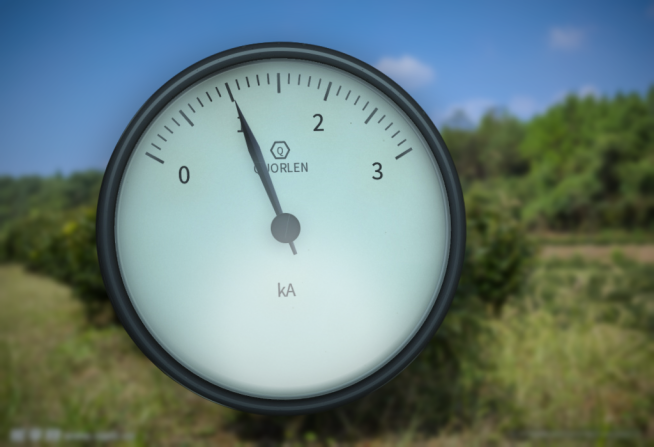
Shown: 1,kA
